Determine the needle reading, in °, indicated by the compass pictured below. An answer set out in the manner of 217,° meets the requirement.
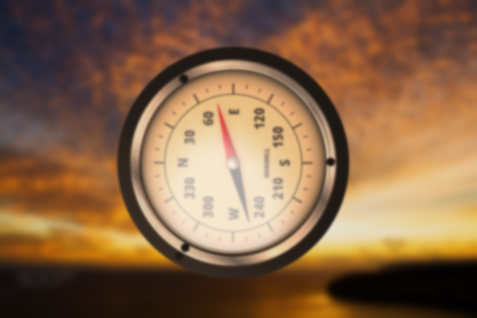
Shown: 75,°
